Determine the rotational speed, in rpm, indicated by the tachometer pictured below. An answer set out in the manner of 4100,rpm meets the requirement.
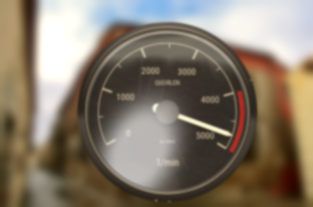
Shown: 4750,rpm
